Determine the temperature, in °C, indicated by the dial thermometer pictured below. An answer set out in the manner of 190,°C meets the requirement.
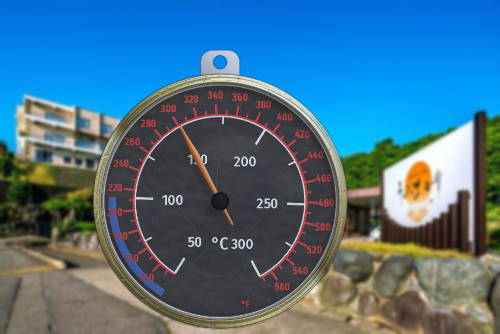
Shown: 150,°C
